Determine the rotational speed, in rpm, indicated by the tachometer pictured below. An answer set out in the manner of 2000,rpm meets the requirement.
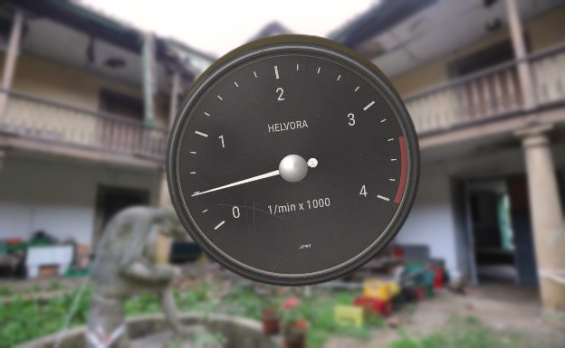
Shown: 400,rpm
